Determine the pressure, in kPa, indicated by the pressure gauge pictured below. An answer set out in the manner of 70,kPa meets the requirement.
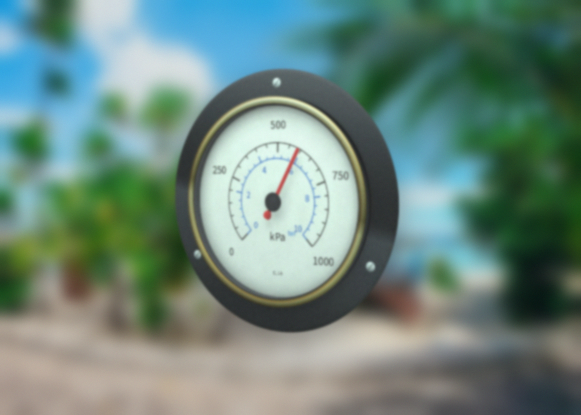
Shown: 600,kPa
